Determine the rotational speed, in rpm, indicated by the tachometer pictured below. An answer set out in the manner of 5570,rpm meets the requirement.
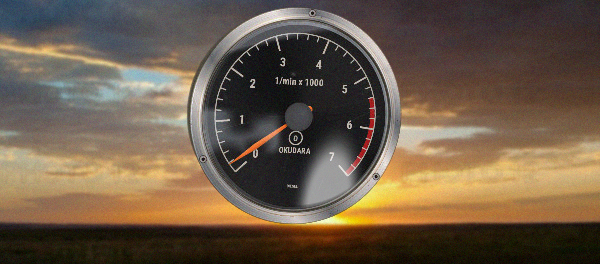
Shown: 200,rpm
